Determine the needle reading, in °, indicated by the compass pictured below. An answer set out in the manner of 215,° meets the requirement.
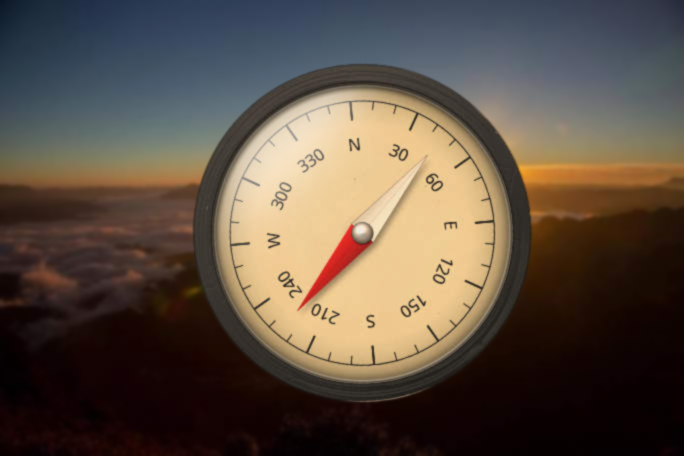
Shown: 225,°
